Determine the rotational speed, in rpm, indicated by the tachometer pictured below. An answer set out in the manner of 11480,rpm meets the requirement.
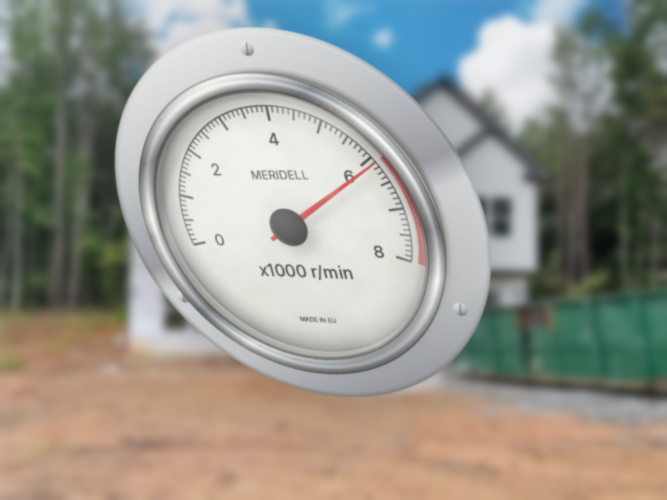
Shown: 6100,rpm
